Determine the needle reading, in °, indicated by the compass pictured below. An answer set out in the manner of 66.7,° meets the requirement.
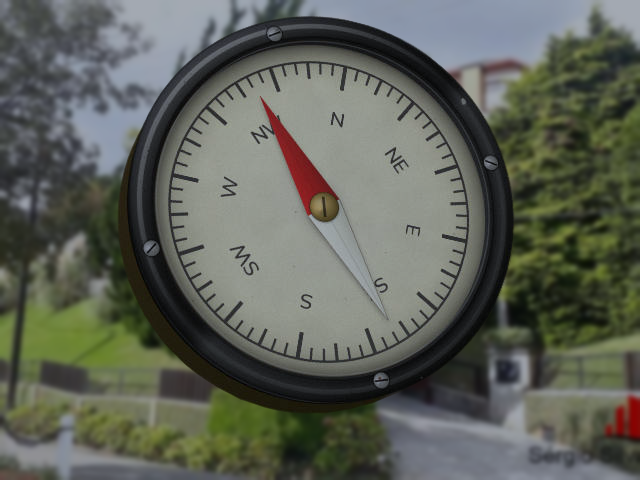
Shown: 320,°
